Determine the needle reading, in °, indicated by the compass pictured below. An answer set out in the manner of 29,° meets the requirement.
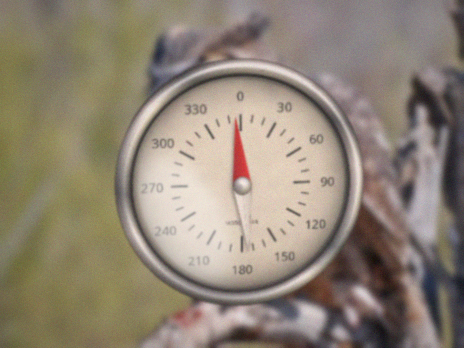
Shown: 355,°
